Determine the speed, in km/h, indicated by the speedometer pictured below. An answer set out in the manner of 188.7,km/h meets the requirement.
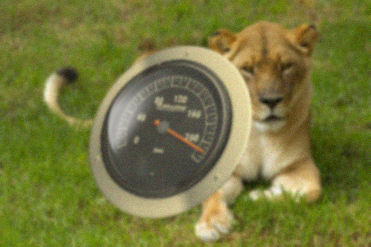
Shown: 210,km/h
